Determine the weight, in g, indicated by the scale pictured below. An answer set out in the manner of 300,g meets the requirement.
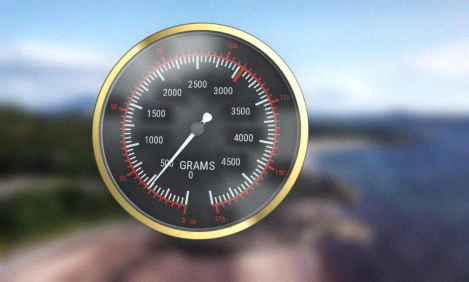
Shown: 450,g
